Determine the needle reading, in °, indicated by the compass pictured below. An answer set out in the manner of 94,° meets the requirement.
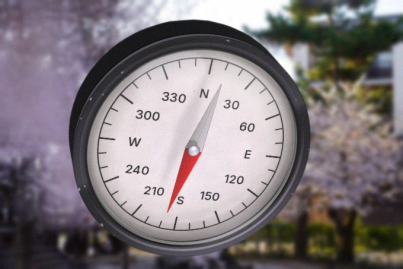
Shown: 190,°
